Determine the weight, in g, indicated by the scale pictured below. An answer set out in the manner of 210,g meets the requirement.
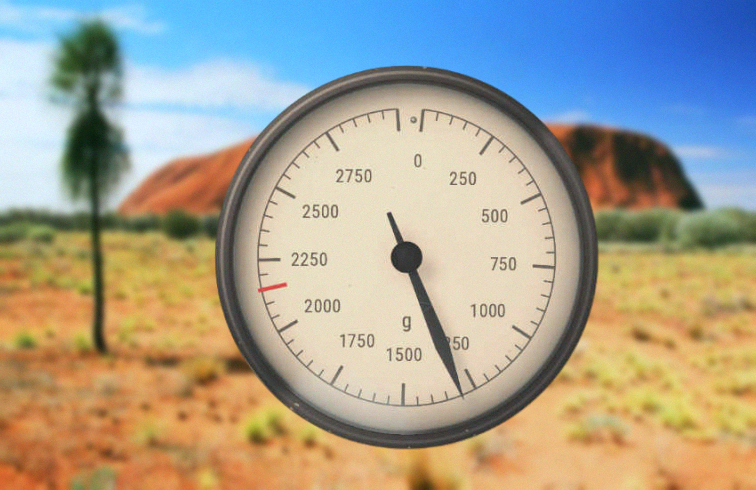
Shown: 1300,g
